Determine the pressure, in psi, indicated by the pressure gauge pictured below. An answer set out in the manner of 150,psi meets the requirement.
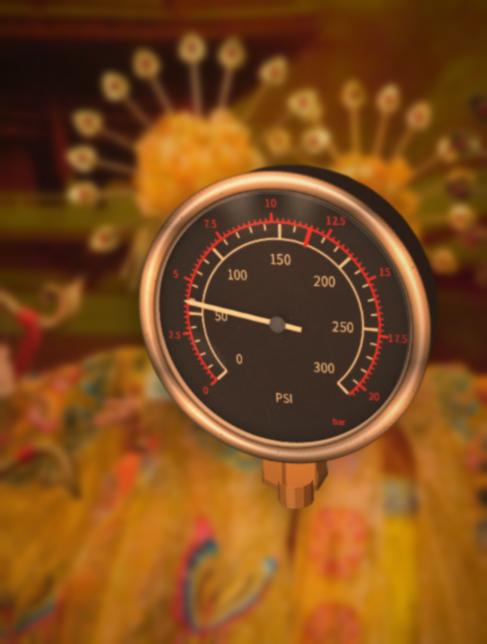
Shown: 60,psi
